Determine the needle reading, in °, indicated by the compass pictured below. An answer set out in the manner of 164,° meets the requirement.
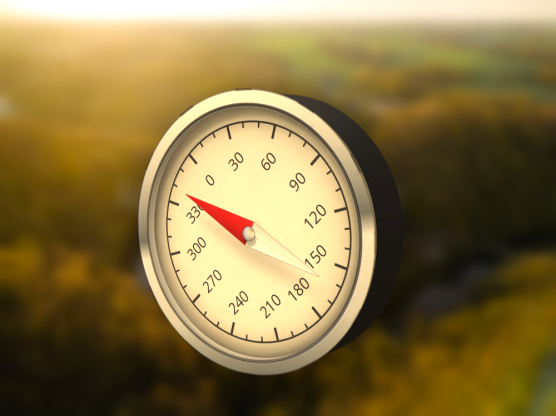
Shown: 340,°
